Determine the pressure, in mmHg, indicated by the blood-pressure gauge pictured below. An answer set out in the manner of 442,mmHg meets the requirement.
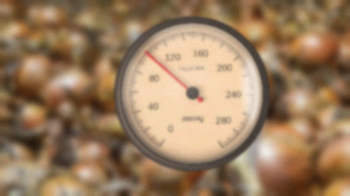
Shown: 100,mmHg
